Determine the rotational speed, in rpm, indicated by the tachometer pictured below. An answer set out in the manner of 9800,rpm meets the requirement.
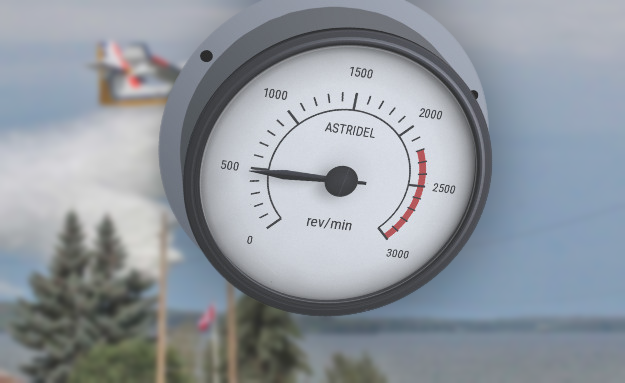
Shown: 500,rpm
